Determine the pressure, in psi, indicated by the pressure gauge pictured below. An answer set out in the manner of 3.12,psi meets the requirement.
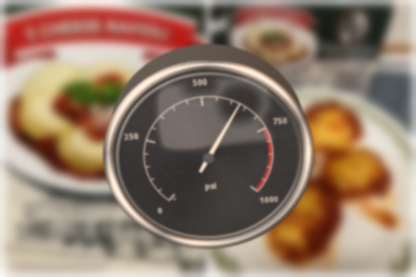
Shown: 625,psi
